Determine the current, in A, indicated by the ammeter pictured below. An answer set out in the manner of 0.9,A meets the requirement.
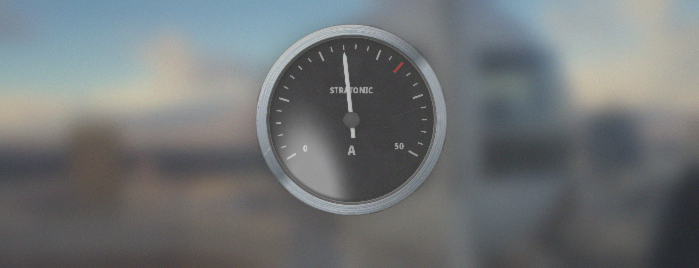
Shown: 24,A
